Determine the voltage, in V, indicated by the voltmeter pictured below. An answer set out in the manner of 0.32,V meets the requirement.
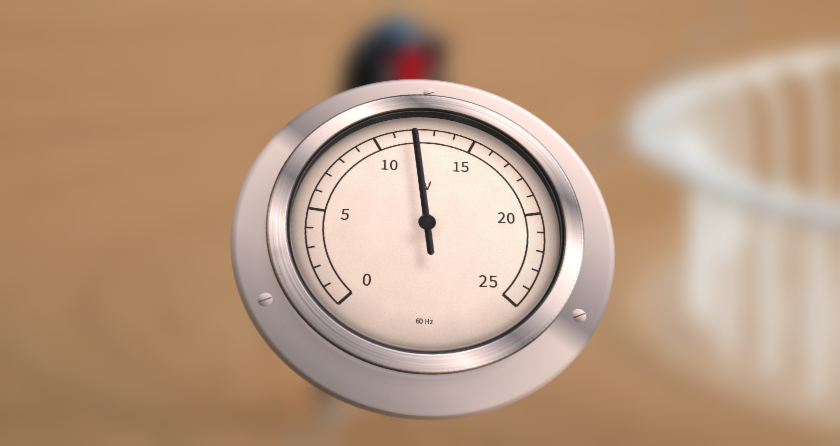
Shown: 12,V
